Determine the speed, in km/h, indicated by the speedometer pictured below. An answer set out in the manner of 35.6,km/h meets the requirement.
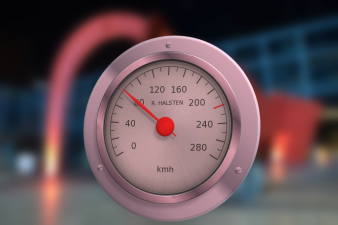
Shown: 80,km/h
